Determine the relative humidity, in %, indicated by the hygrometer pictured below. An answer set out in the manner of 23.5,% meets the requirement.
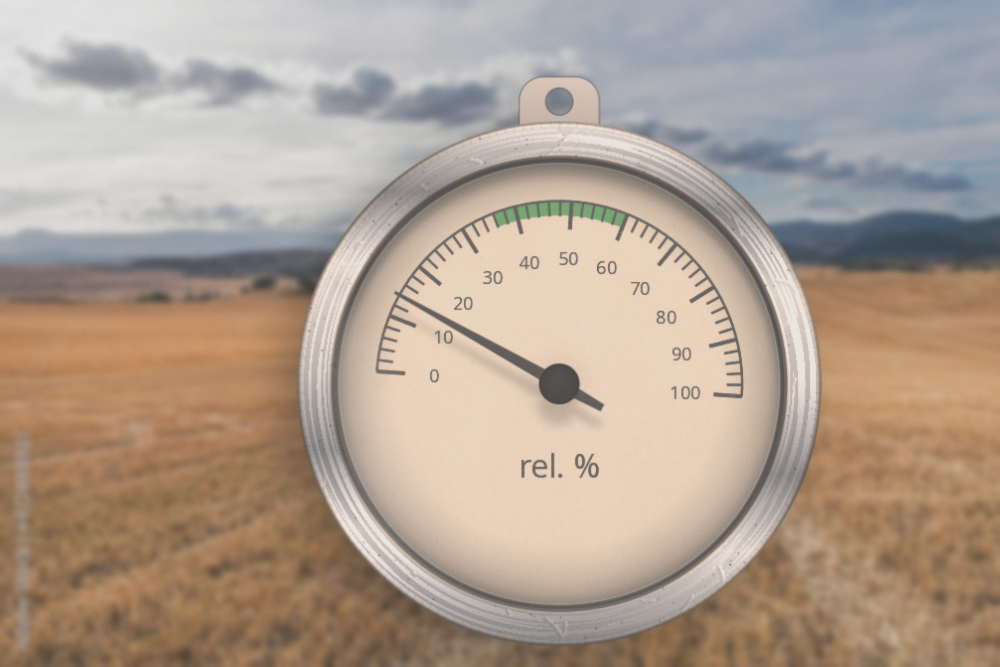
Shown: 14,%
